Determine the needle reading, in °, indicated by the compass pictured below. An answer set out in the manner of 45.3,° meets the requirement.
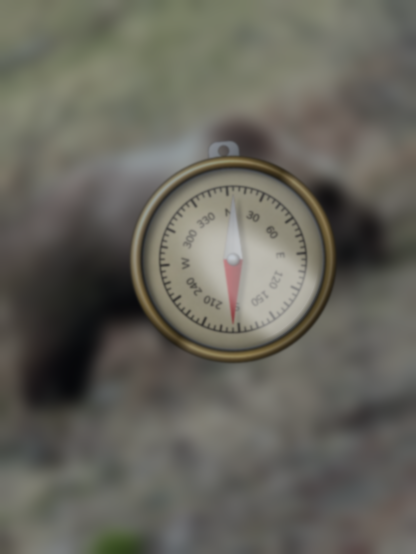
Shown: 185,°
